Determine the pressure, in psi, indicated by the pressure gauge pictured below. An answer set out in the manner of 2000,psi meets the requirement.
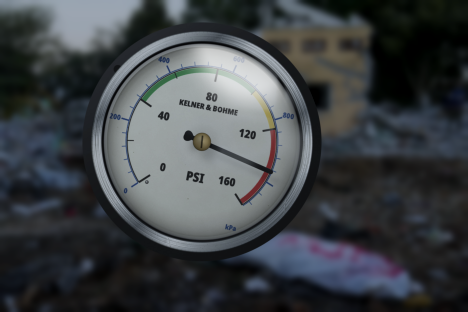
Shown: 140,psi
